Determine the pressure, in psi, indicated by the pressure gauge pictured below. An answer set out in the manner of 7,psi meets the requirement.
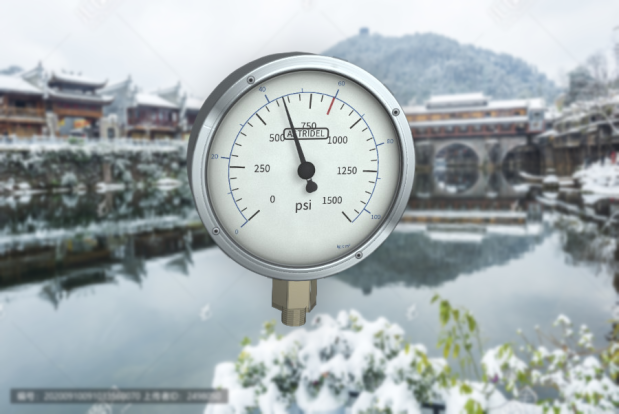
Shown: 625,psi
